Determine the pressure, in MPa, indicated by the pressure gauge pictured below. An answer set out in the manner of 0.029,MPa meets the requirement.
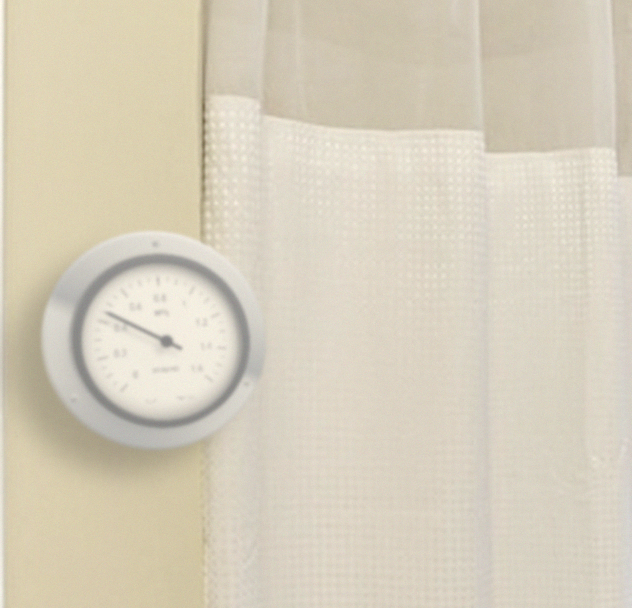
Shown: 0.45,MPa
